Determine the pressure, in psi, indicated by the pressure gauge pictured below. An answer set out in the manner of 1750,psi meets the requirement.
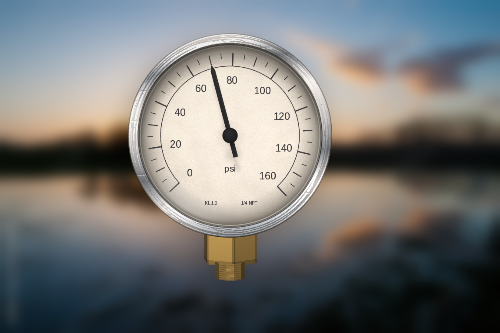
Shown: 70,psi
